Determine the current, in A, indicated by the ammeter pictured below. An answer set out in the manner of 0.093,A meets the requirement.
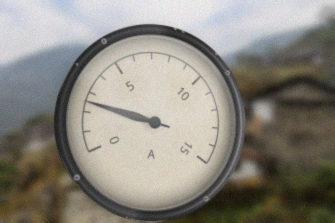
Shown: 2.5,A
